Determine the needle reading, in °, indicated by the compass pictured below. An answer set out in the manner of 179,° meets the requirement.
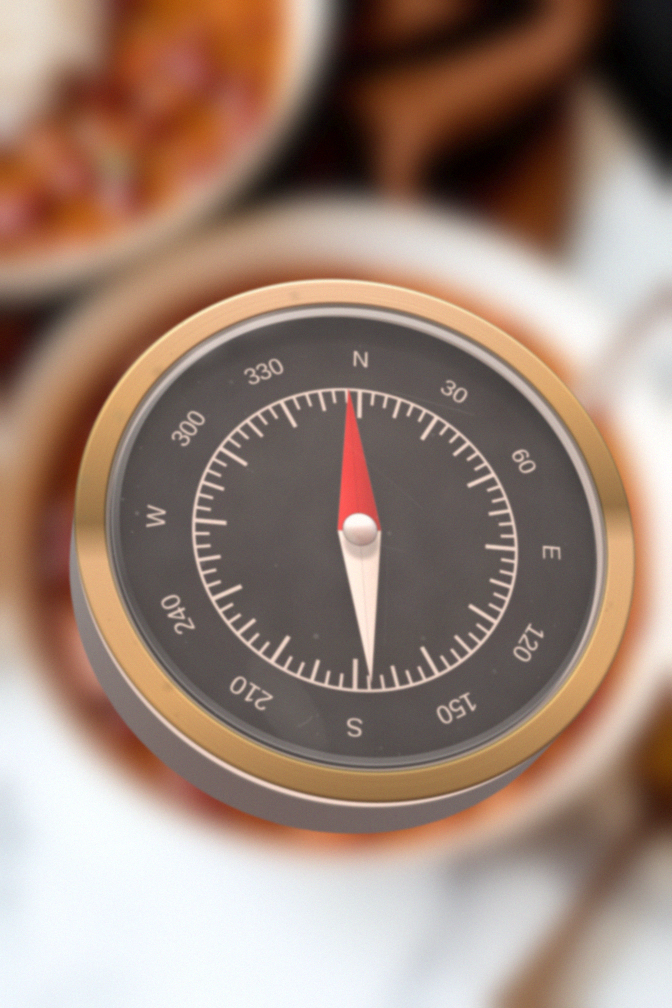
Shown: 355,°
